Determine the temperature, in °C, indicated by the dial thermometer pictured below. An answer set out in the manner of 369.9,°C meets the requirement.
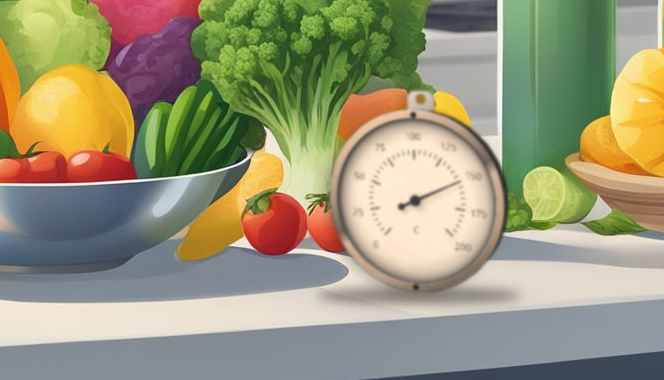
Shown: 150,°C
